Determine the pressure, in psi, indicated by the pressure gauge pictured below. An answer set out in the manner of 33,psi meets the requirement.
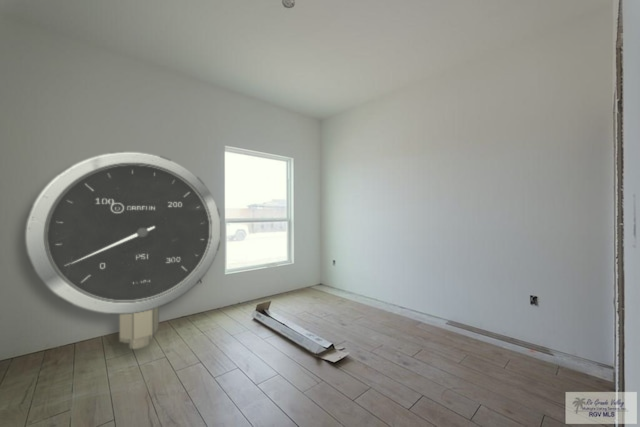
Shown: 20,psi
